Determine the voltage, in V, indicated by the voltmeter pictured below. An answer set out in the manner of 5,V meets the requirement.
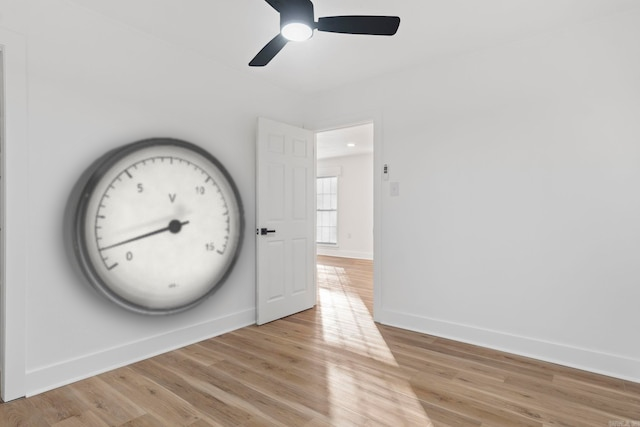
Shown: 1,V
